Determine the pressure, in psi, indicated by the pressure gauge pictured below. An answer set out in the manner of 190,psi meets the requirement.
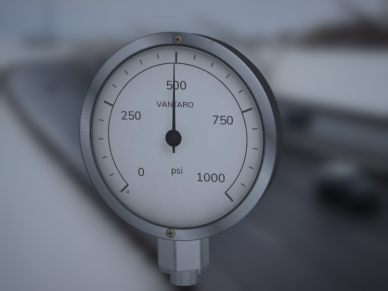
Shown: 500,psi
